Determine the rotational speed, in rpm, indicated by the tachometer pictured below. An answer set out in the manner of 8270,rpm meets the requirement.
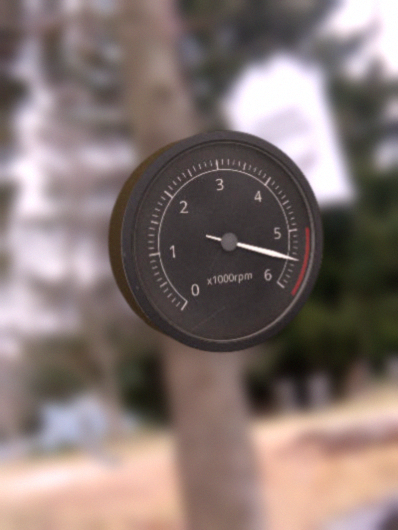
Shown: 5500,rpm
